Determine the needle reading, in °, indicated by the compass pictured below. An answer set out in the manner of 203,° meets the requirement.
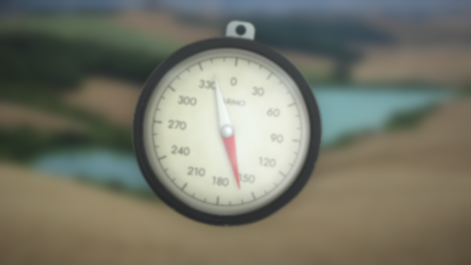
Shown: 160,°
